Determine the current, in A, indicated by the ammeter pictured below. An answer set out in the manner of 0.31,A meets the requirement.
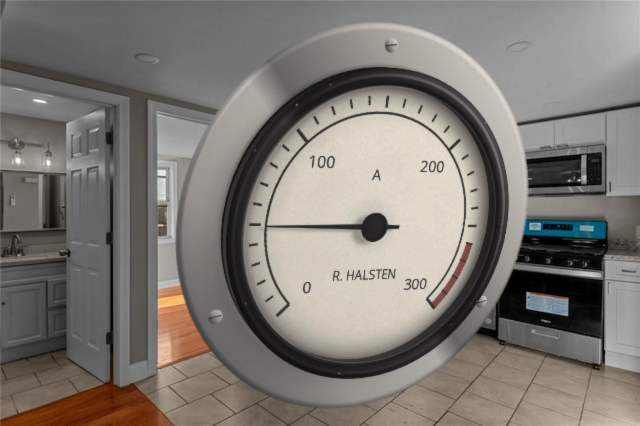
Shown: 50,A
